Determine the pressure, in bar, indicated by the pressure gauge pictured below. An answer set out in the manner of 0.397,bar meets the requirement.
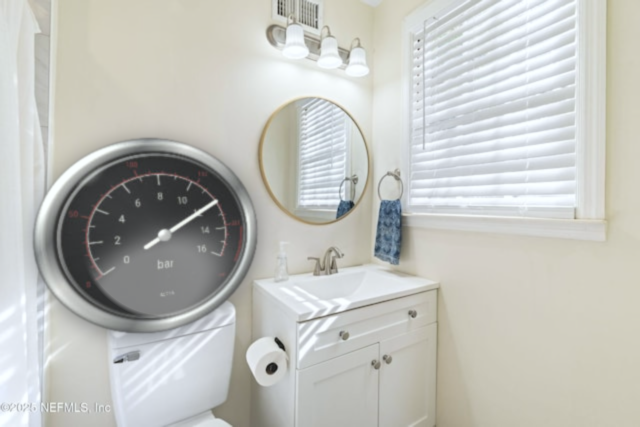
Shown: 12,bar
